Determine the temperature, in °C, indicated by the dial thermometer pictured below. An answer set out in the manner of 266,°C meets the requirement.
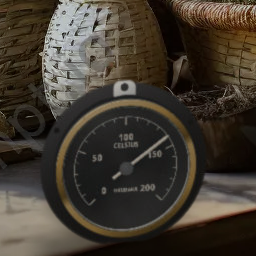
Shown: 140,°C
